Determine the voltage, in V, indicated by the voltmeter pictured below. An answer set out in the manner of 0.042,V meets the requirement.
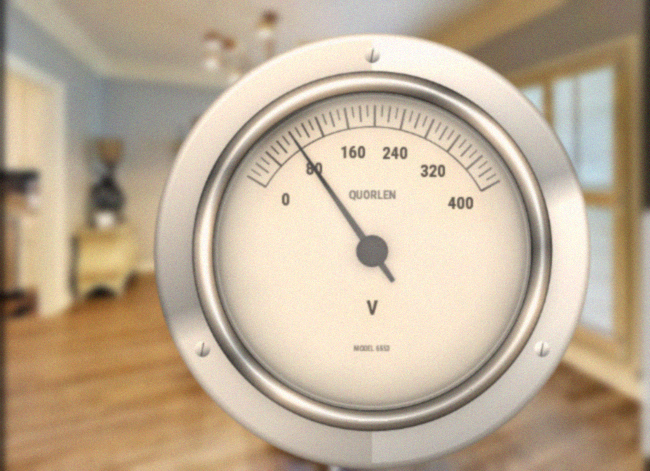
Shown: 80,V
